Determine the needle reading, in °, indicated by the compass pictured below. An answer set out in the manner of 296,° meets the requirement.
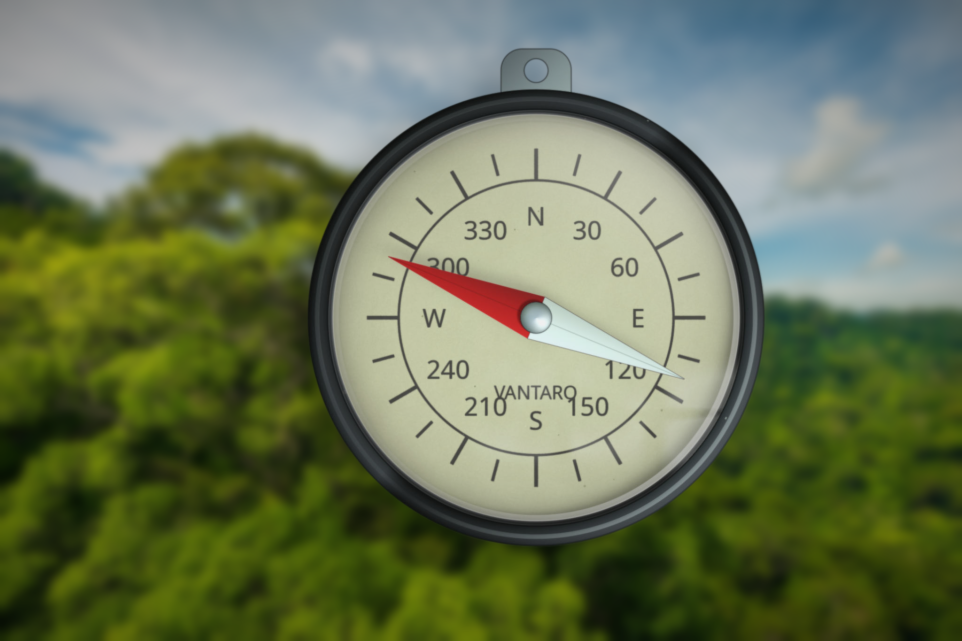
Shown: 292.5,°
